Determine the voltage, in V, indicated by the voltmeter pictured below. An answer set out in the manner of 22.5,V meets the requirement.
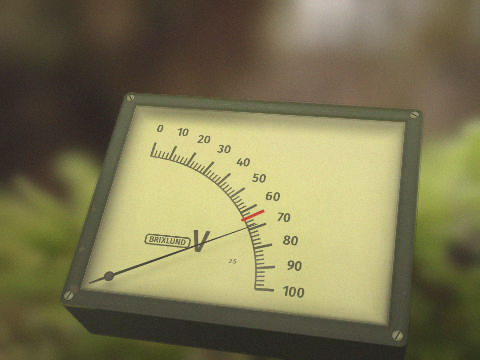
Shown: 70,V
